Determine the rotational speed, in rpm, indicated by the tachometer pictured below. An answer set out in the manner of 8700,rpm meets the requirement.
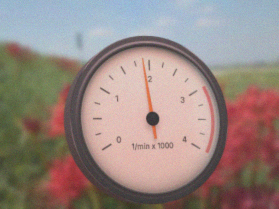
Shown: 1875,rpm
